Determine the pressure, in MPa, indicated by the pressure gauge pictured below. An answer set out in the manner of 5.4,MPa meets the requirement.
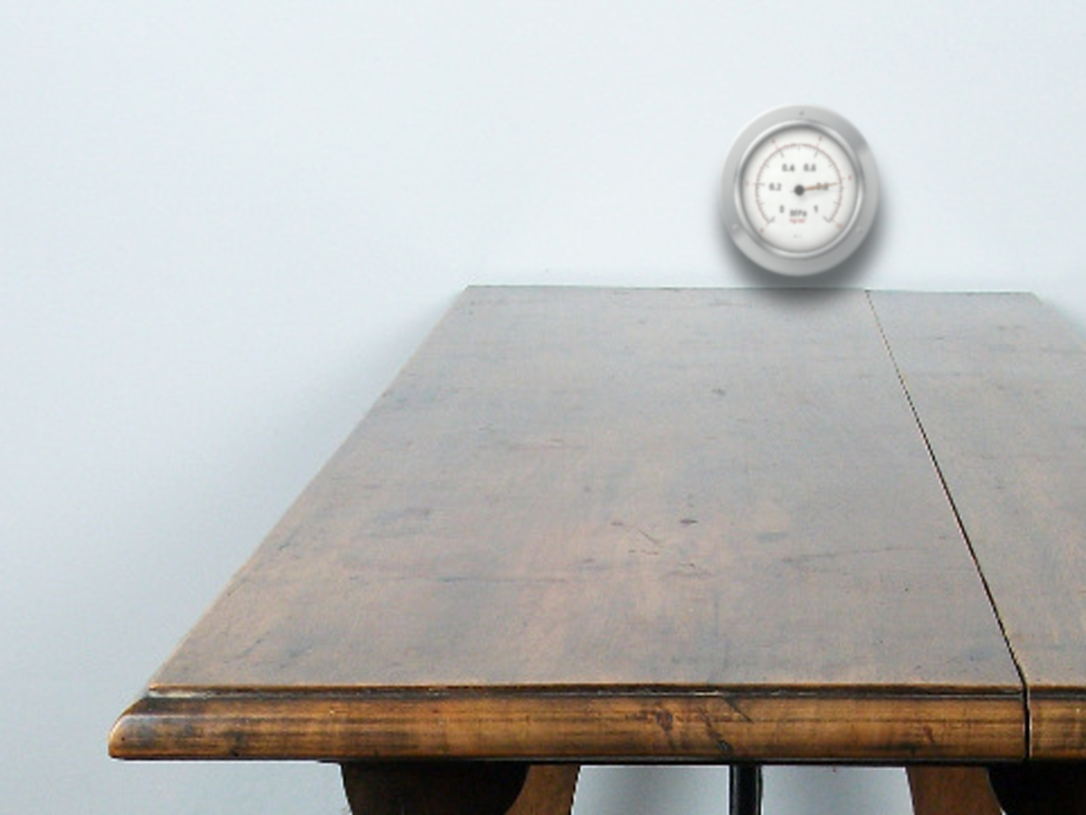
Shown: 0.8,MPa
